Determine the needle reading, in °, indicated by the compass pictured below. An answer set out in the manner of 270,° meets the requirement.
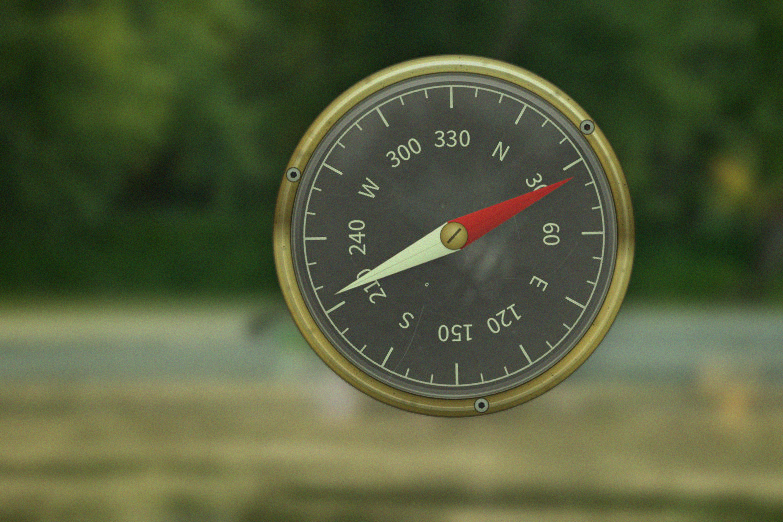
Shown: 35,°
